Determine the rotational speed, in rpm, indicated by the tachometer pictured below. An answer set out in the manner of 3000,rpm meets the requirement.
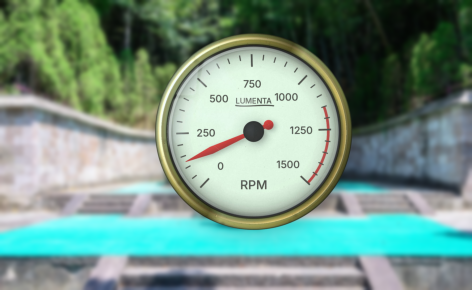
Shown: 125,rpm
